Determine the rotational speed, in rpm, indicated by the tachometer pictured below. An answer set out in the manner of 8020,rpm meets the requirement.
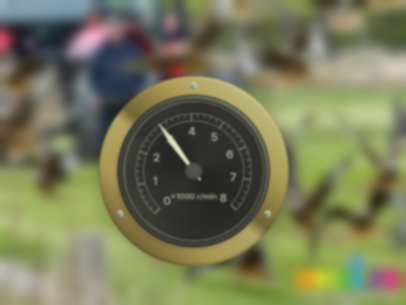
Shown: 3000,rpm
